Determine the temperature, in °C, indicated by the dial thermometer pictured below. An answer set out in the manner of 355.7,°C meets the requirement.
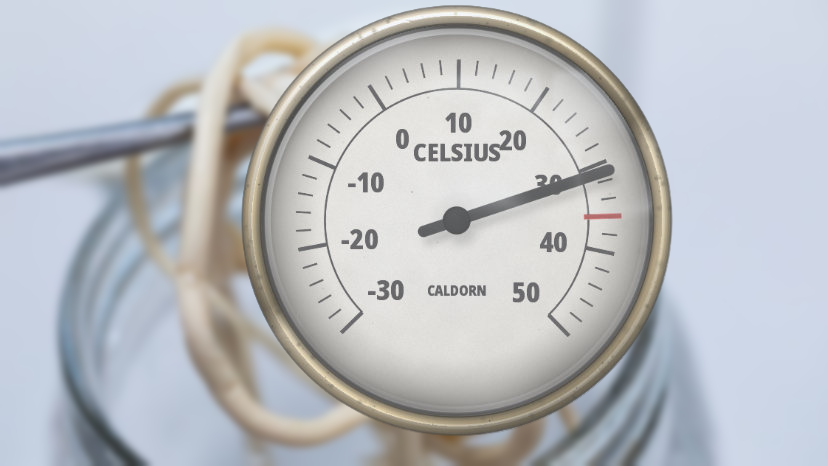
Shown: 31,°C
